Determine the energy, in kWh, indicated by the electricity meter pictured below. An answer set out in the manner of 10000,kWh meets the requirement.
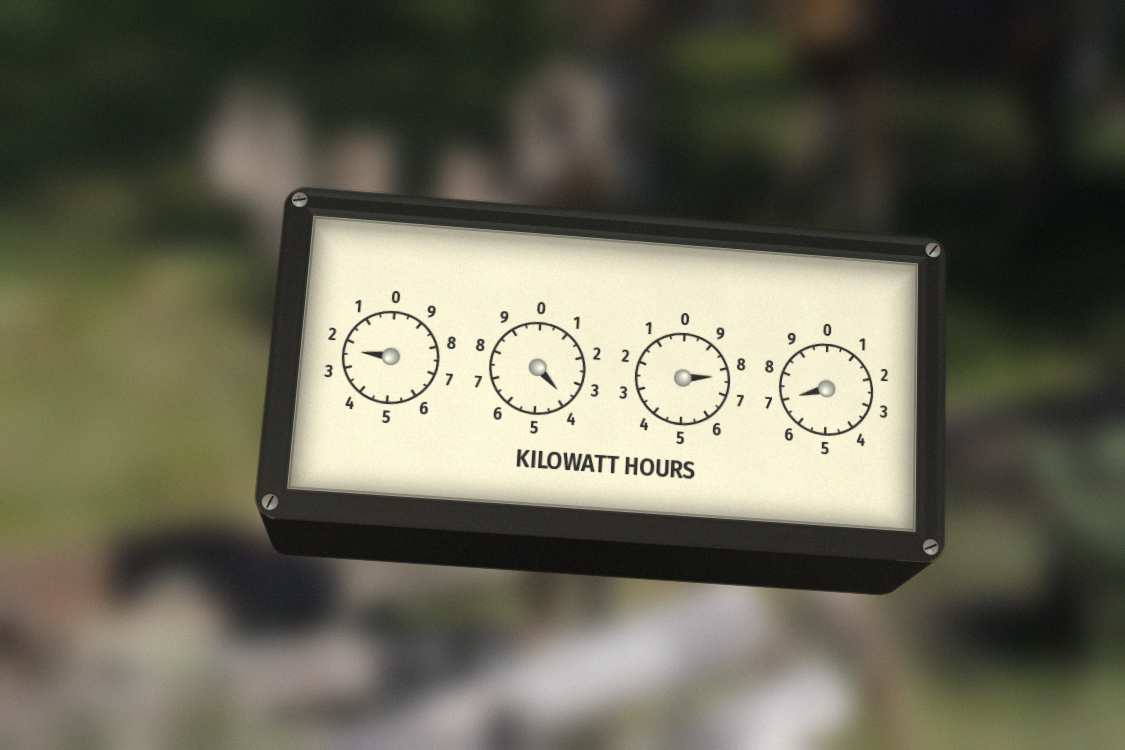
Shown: 2377,kWh
